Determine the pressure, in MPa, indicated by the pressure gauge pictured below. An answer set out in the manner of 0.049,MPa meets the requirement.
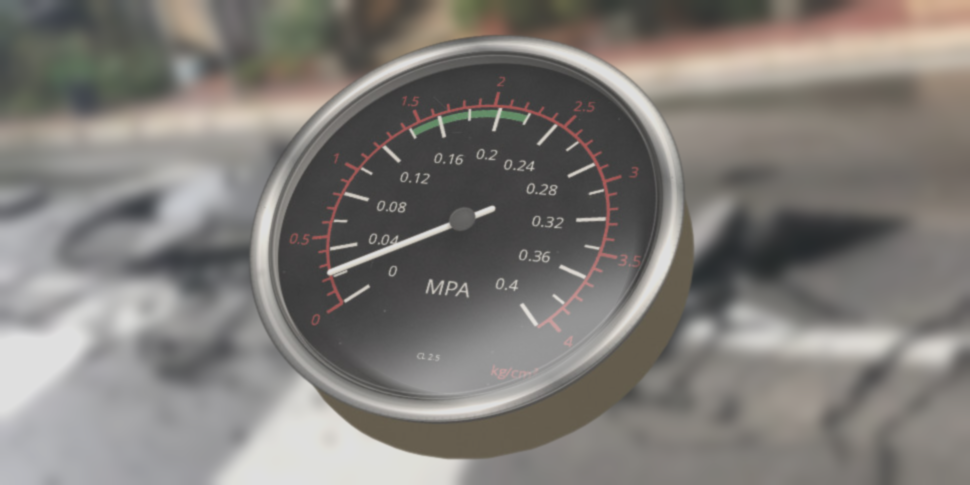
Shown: 0.02,MPa
